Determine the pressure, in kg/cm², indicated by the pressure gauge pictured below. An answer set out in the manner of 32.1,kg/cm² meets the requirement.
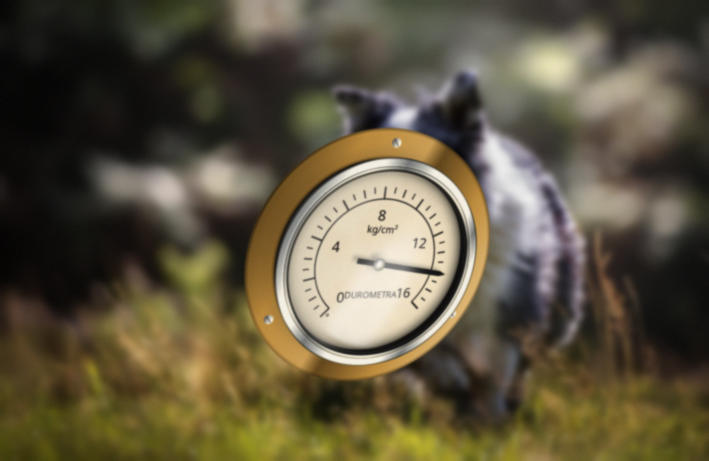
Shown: 14,kg/cm²
